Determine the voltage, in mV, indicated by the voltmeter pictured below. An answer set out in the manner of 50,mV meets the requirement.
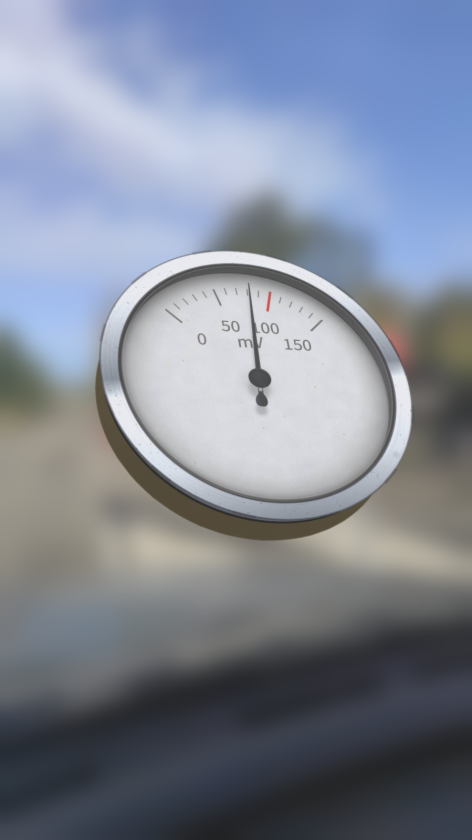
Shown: 80,mV
